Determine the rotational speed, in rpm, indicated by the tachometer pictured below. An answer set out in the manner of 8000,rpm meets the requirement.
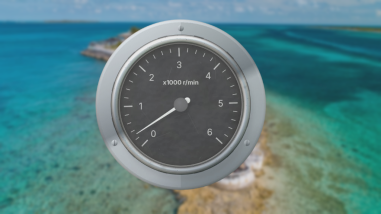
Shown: 300,rpm
